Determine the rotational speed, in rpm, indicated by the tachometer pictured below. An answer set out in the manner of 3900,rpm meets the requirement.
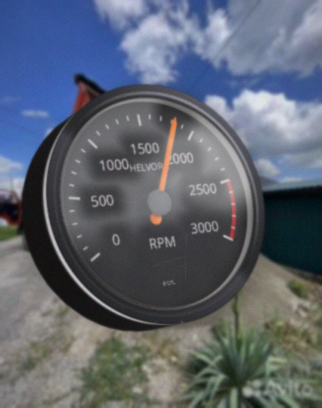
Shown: 1800,rpm
